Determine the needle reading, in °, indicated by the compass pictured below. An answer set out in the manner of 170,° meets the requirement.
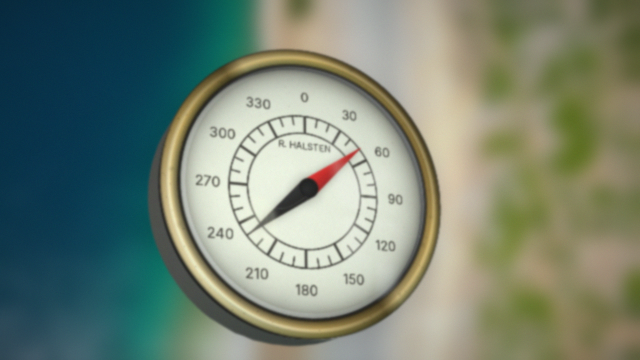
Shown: 50,°
